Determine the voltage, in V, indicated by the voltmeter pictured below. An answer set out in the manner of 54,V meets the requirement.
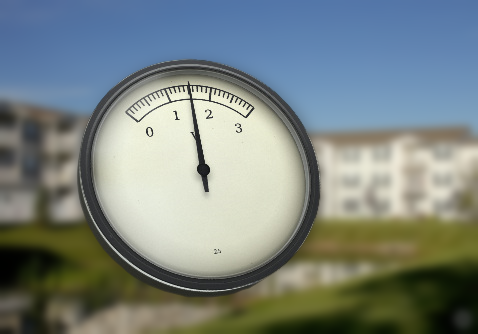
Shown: 1.5,V
